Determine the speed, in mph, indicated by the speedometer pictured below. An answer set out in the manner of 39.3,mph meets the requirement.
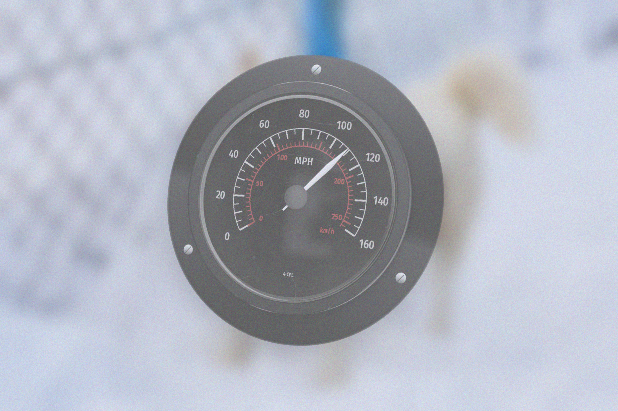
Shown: 110,mph
